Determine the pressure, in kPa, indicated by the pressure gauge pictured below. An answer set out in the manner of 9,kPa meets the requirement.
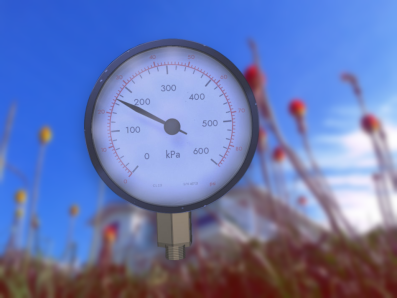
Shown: 170,kPa
